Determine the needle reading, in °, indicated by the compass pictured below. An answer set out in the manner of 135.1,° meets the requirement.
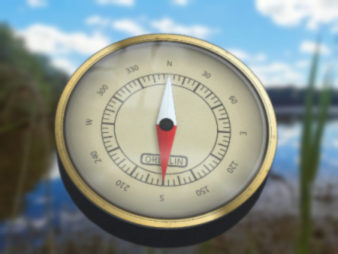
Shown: 180,°
